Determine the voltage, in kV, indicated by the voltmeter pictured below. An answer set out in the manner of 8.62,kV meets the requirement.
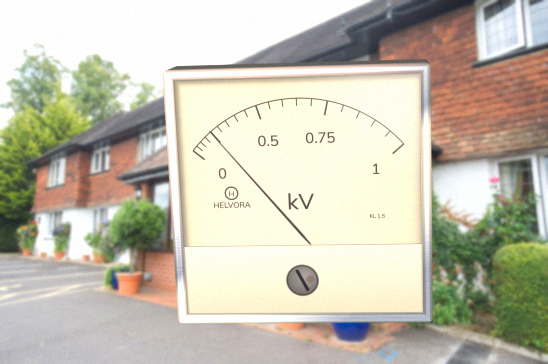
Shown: 0.25,kV
